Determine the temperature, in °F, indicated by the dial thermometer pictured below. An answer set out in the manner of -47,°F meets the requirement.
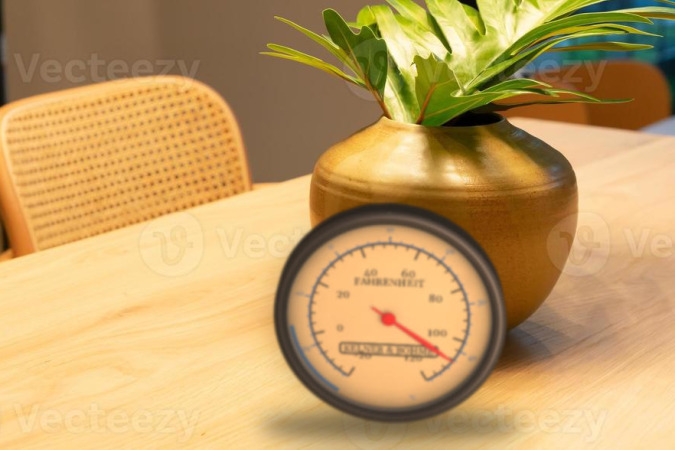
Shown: 108,°F
